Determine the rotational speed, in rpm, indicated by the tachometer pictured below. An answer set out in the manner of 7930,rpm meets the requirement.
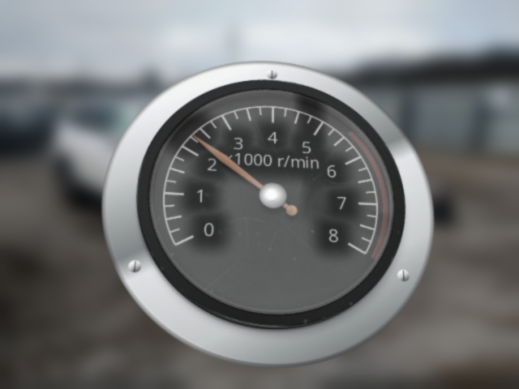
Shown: 2250,rpm
